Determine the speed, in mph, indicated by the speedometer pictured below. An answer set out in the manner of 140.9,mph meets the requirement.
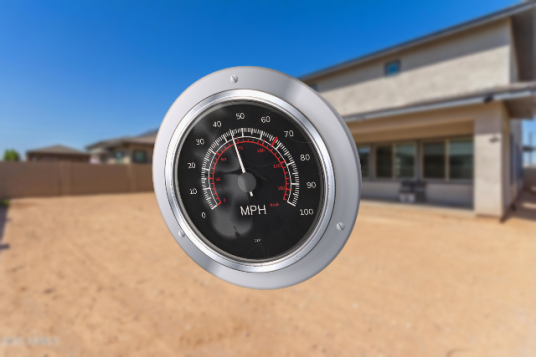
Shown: 45,mph
